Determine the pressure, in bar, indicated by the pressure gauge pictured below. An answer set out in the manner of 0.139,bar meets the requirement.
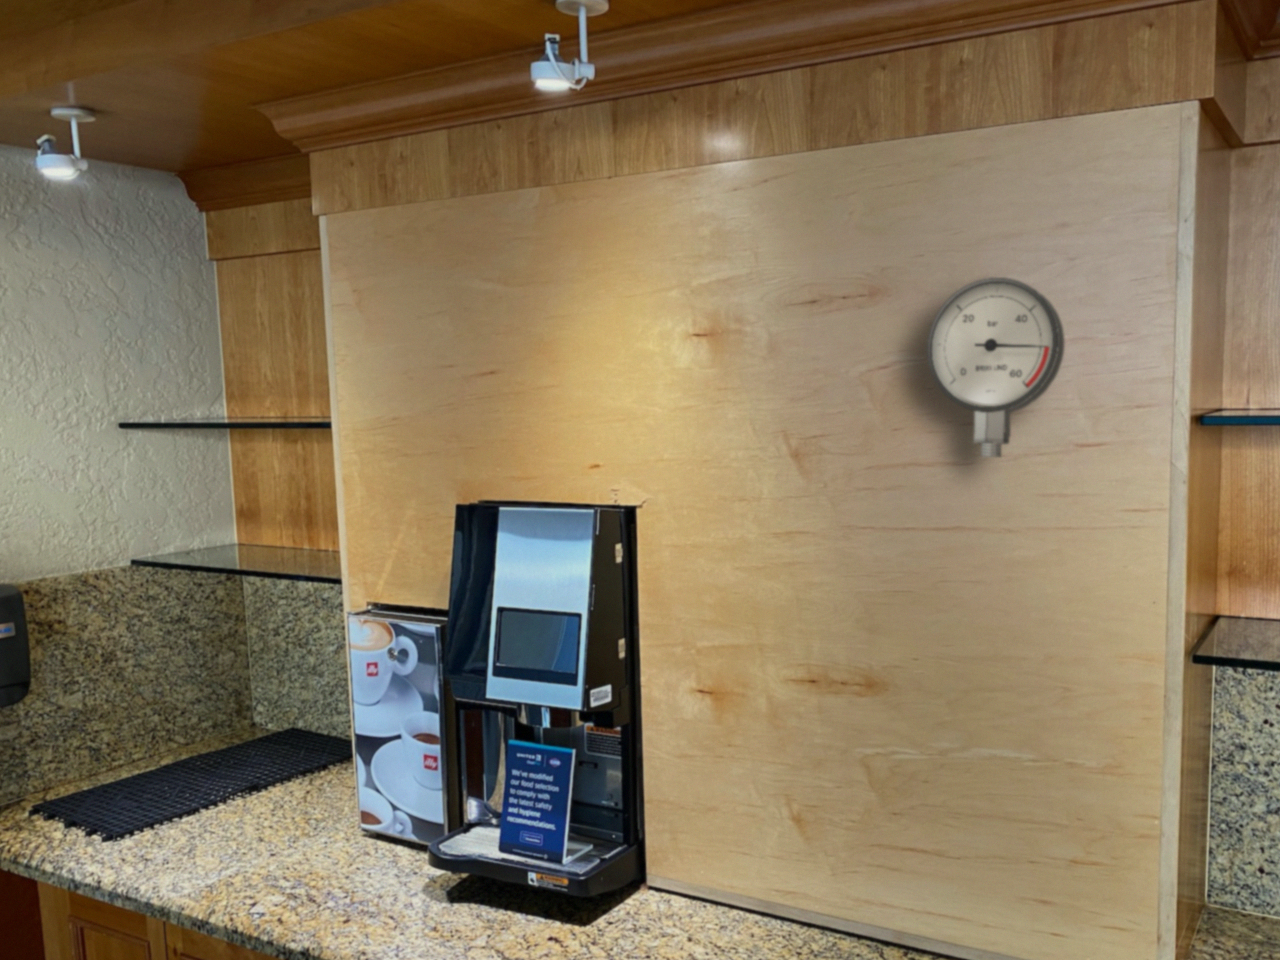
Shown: 50,bar
